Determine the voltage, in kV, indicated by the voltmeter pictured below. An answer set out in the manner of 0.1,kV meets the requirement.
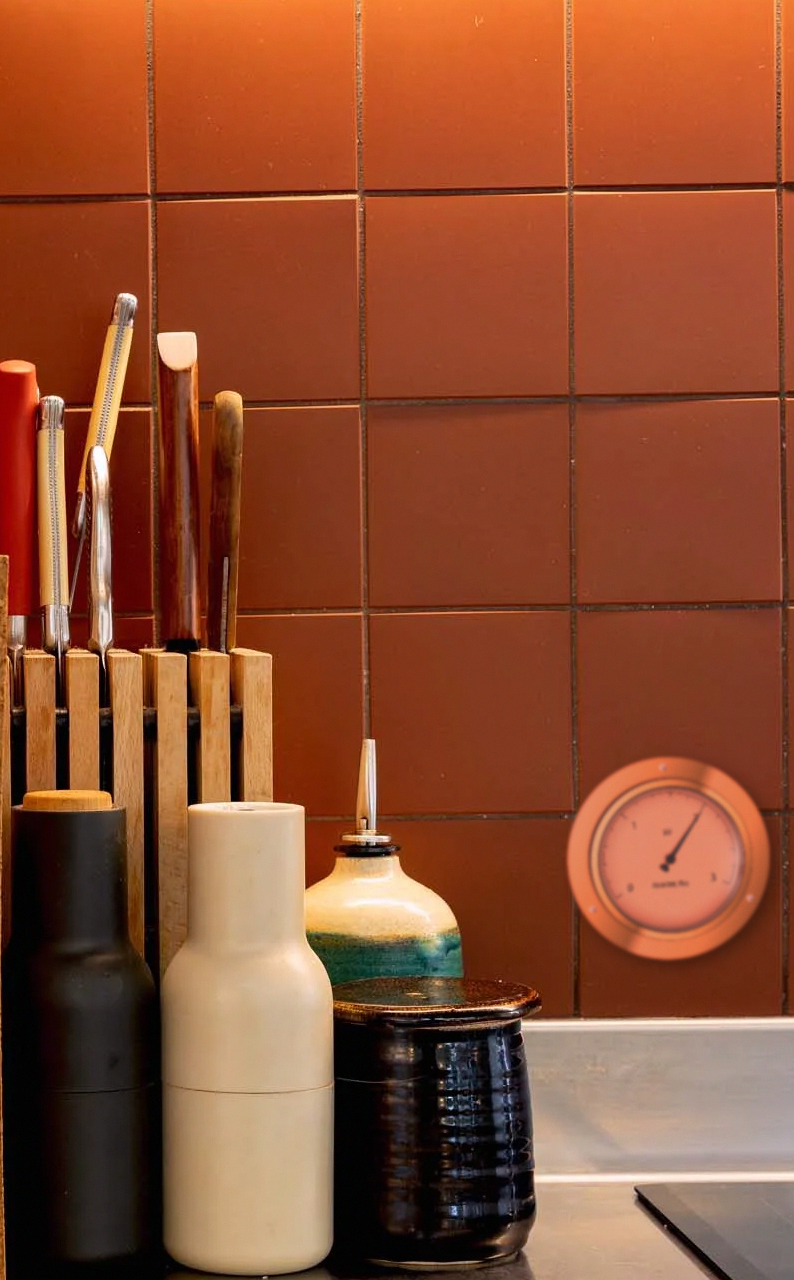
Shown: 2,kV
